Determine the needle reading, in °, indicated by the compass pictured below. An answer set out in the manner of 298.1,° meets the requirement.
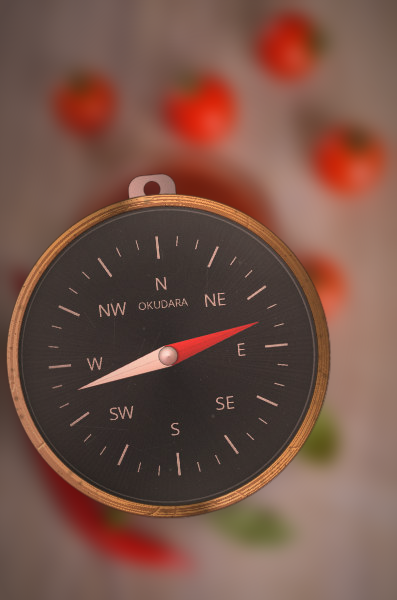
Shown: 75,°
